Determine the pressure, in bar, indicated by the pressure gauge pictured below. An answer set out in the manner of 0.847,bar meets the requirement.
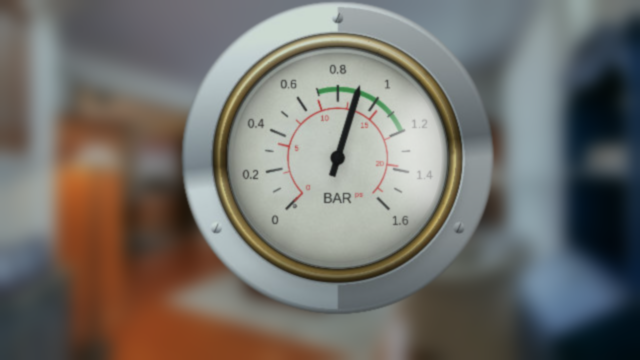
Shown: 0.9,bar
